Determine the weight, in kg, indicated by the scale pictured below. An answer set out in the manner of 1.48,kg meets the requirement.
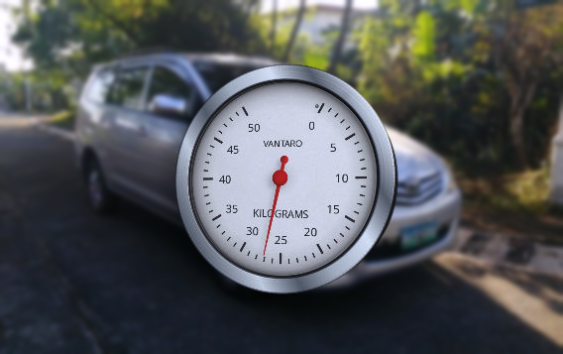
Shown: 27,kg
